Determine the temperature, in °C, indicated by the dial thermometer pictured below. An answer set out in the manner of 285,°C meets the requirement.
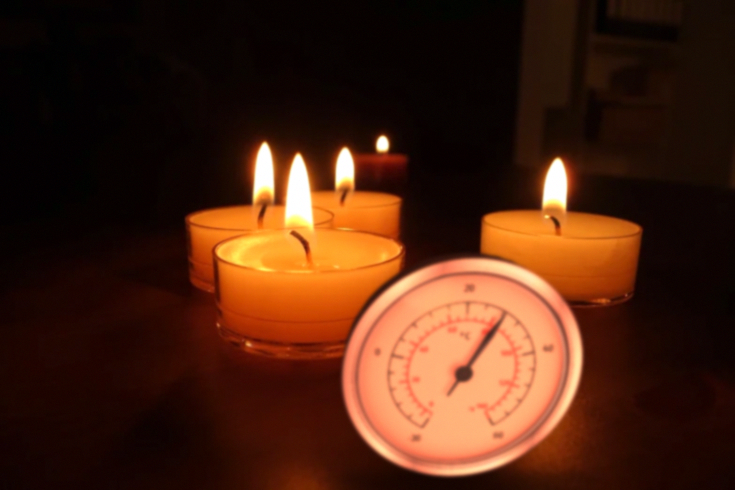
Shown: 28,°C
